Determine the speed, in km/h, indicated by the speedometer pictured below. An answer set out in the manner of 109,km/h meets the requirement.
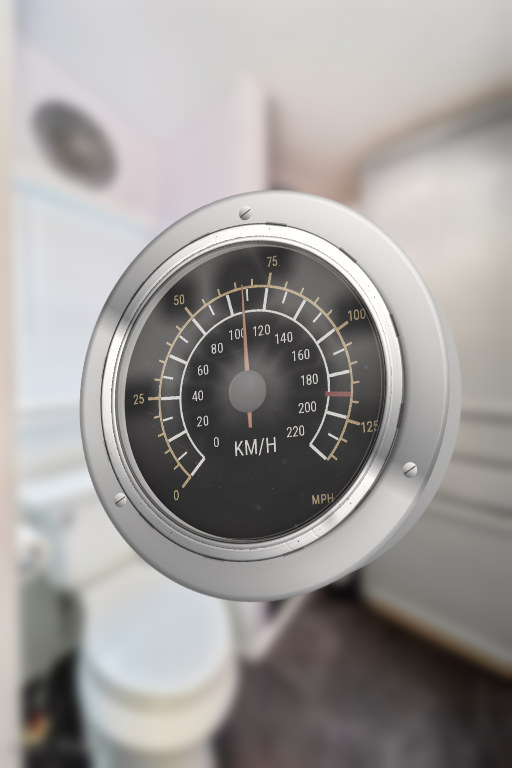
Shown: 110,km/h
